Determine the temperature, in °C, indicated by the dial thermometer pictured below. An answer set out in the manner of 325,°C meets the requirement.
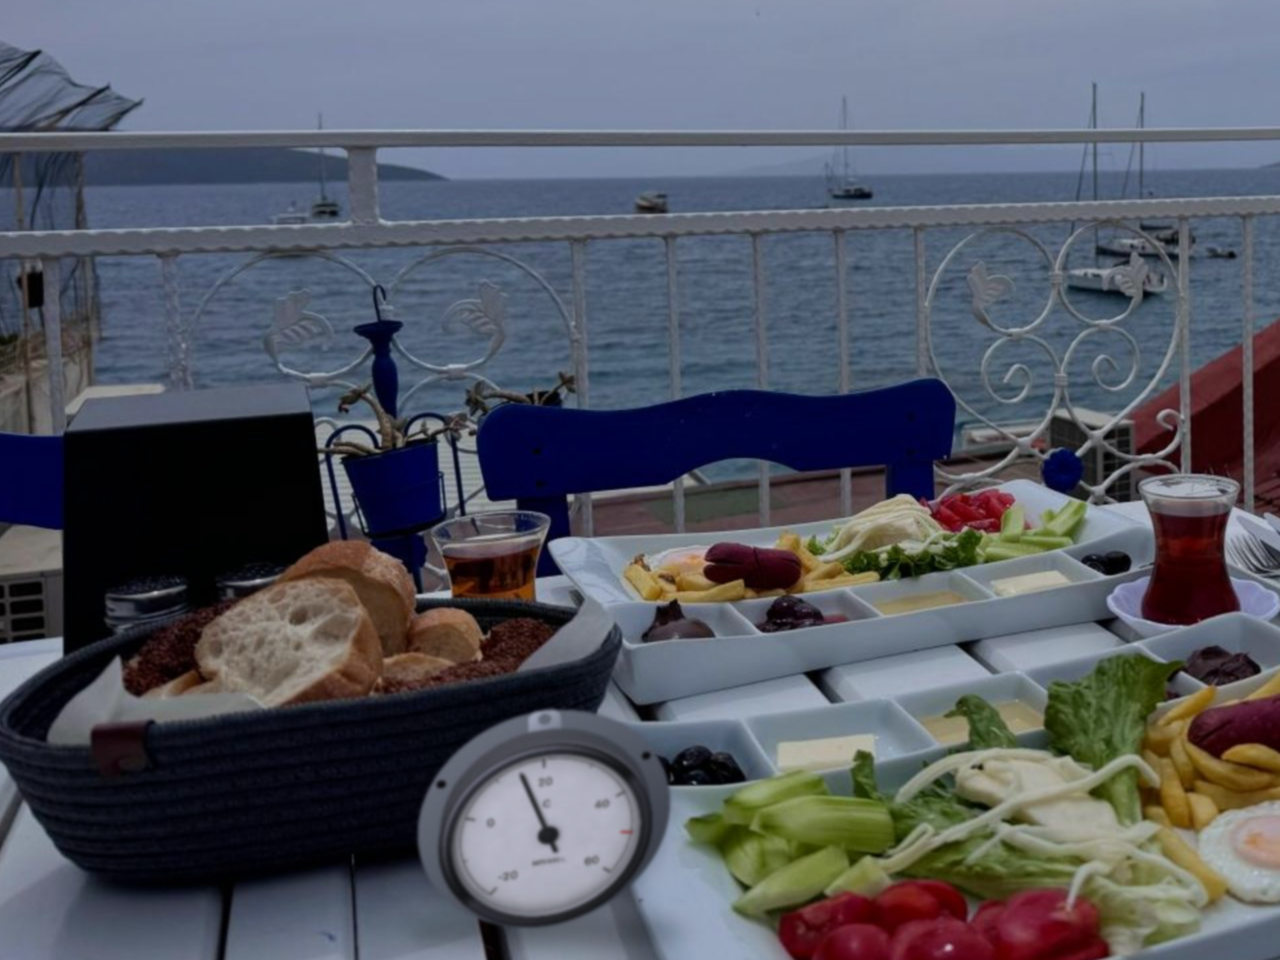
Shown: 15,°C
